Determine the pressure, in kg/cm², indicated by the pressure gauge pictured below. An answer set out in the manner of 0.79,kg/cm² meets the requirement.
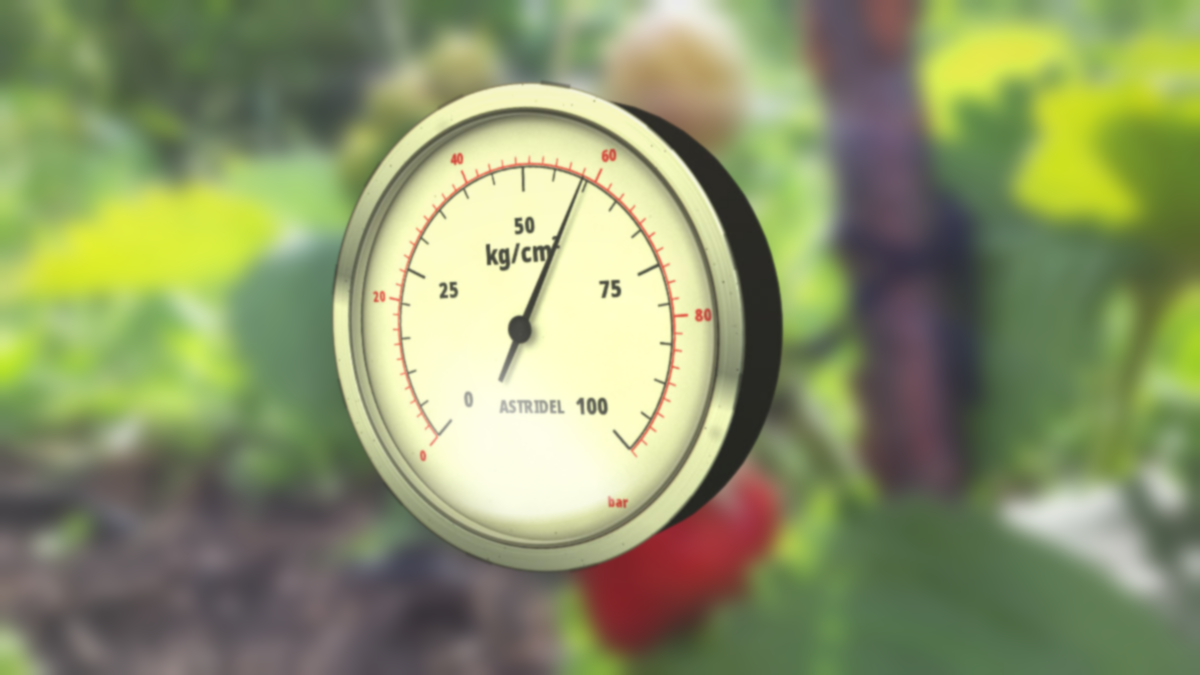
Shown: 60,kg/cm²
